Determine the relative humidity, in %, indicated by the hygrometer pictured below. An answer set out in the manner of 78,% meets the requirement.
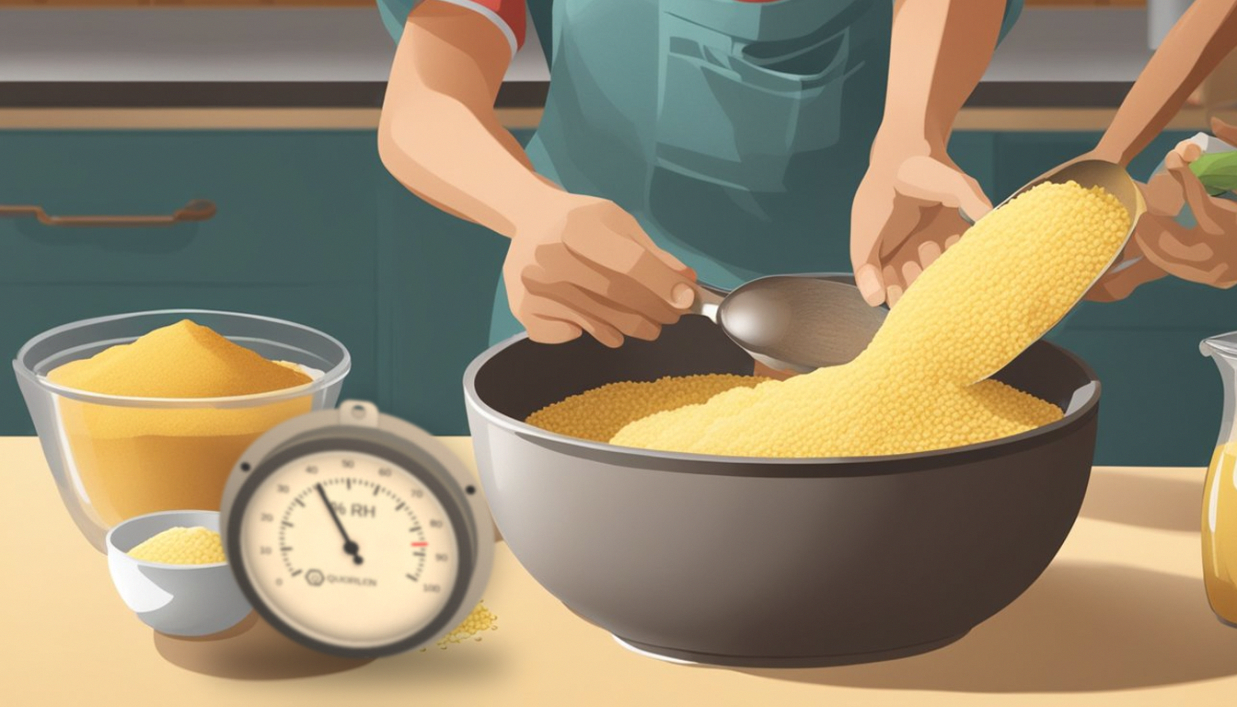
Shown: 40,%
